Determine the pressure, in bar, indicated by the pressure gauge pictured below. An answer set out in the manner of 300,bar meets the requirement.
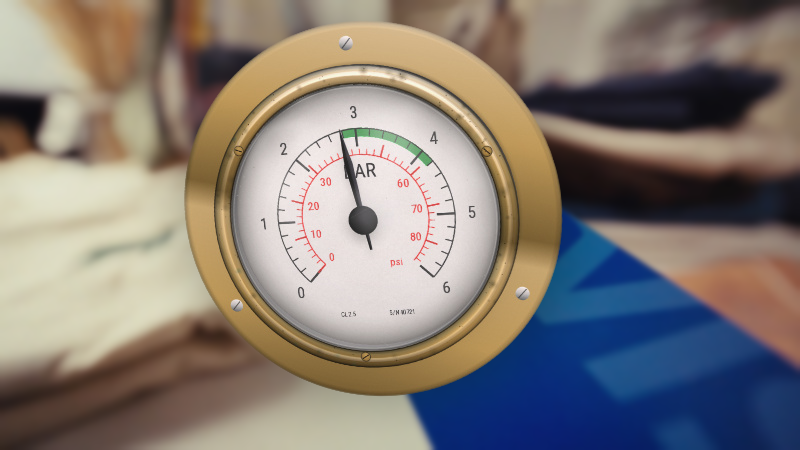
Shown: 2.8,bar
